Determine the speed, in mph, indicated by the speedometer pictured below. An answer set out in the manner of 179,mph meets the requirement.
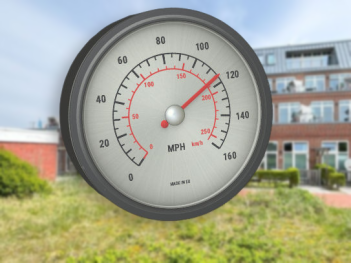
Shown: 115,mph
